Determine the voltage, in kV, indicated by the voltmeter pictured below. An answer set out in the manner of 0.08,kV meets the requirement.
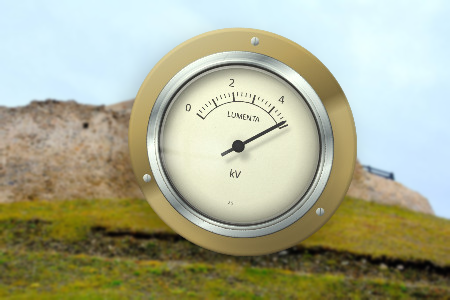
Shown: 4.8,kV
